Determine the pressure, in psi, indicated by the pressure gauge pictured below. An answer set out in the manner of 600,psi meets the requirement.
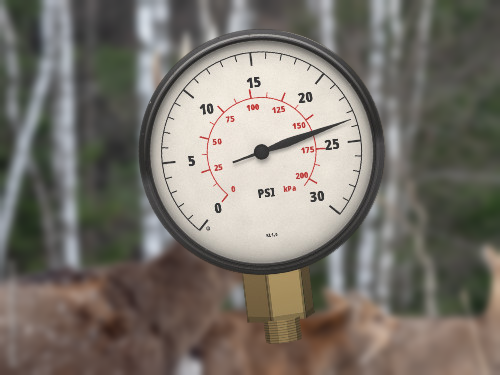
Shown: 23.5,psi
